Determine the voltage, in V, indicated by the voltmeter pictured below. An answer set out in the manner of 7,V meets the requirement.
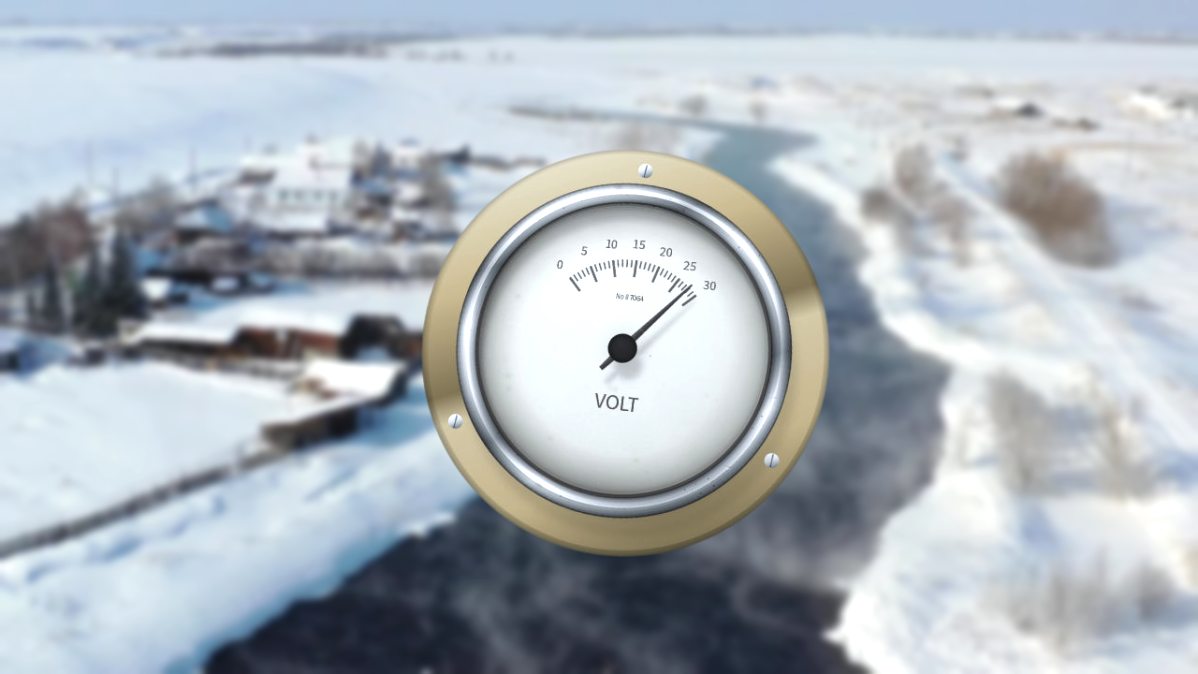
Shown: 28,V
